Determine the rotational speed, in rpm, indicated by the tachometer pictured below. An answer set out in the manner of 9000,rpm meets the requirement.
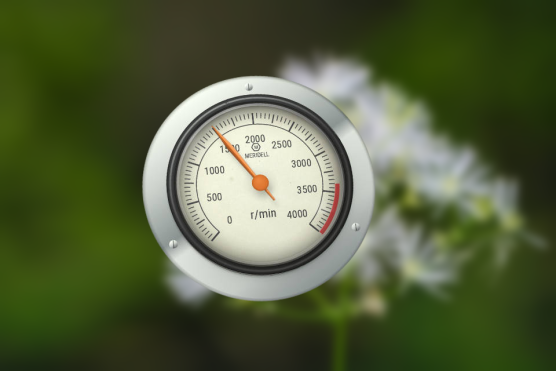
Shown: 1500,rpm
